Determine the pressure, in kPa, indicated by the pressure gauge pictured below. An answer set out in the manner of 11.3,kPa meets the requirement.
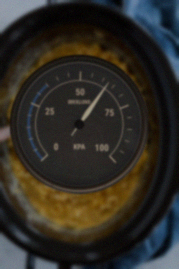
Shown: 62.5,kPa
